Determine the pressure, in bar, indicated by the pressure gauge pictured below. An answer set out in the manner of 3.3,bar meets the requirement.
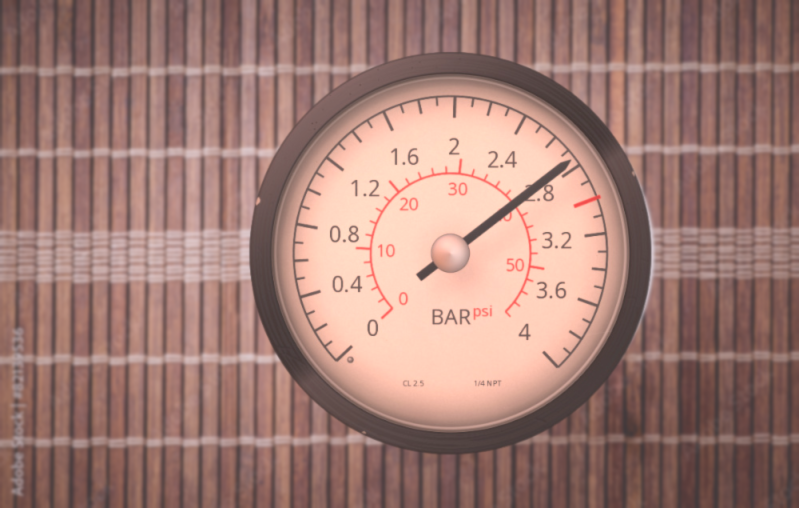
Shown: 2.75,bar
